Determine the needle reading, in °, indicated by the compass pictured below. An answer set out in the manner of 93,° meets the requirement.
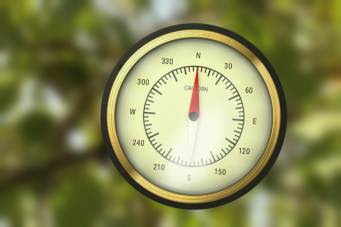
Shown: 0,°
